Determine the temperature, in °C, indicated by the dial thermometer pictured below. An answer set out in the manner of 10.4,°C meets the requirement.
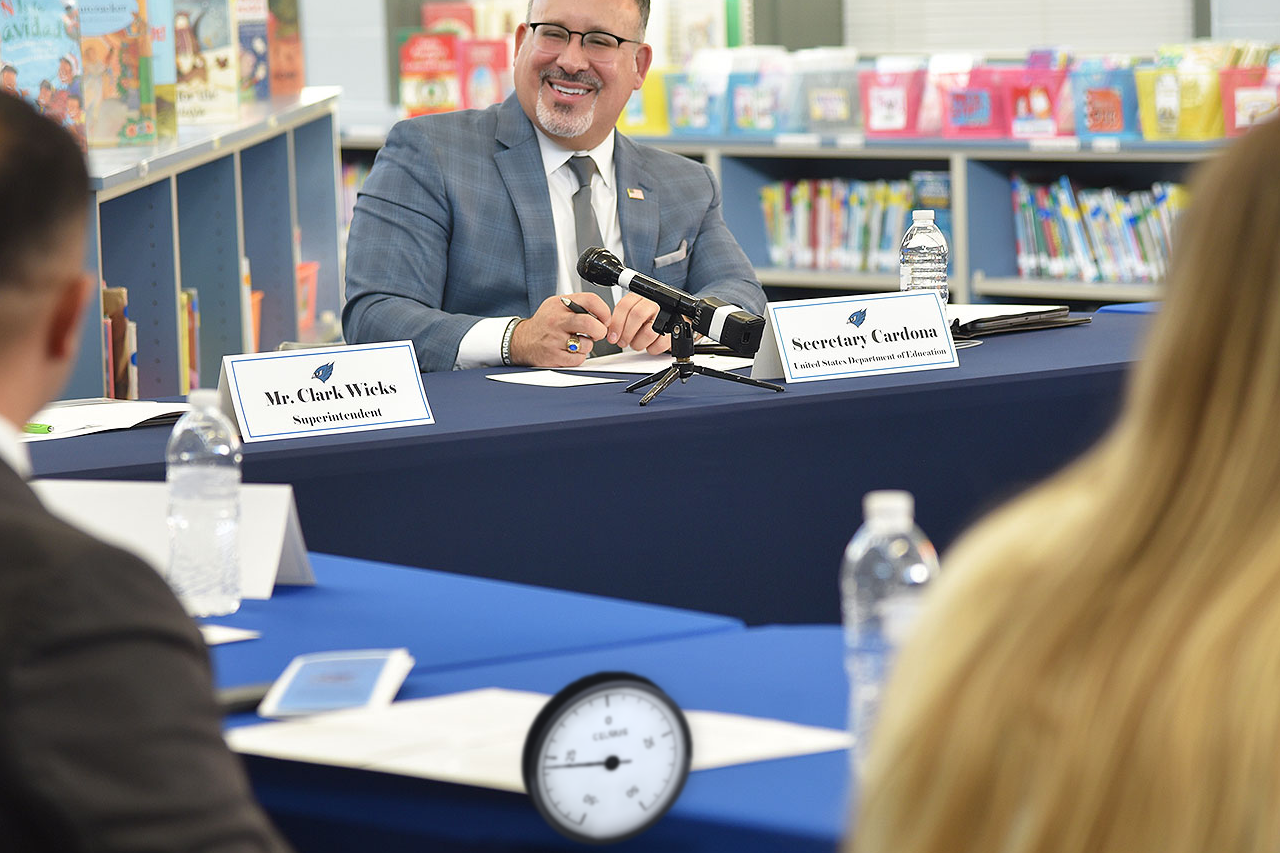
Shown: -27.5,°C
